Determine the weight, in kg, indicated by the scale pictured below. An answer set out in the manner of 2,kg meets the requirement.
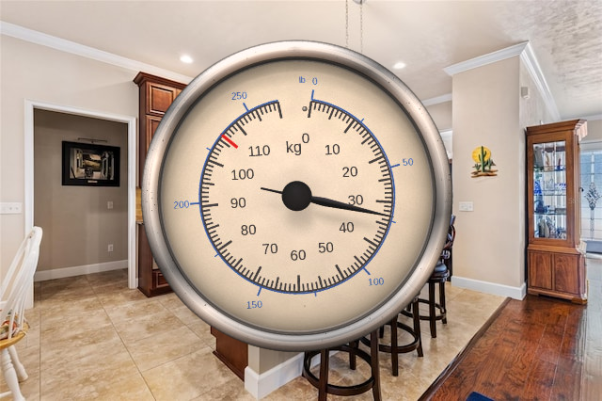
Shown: 33,kg
